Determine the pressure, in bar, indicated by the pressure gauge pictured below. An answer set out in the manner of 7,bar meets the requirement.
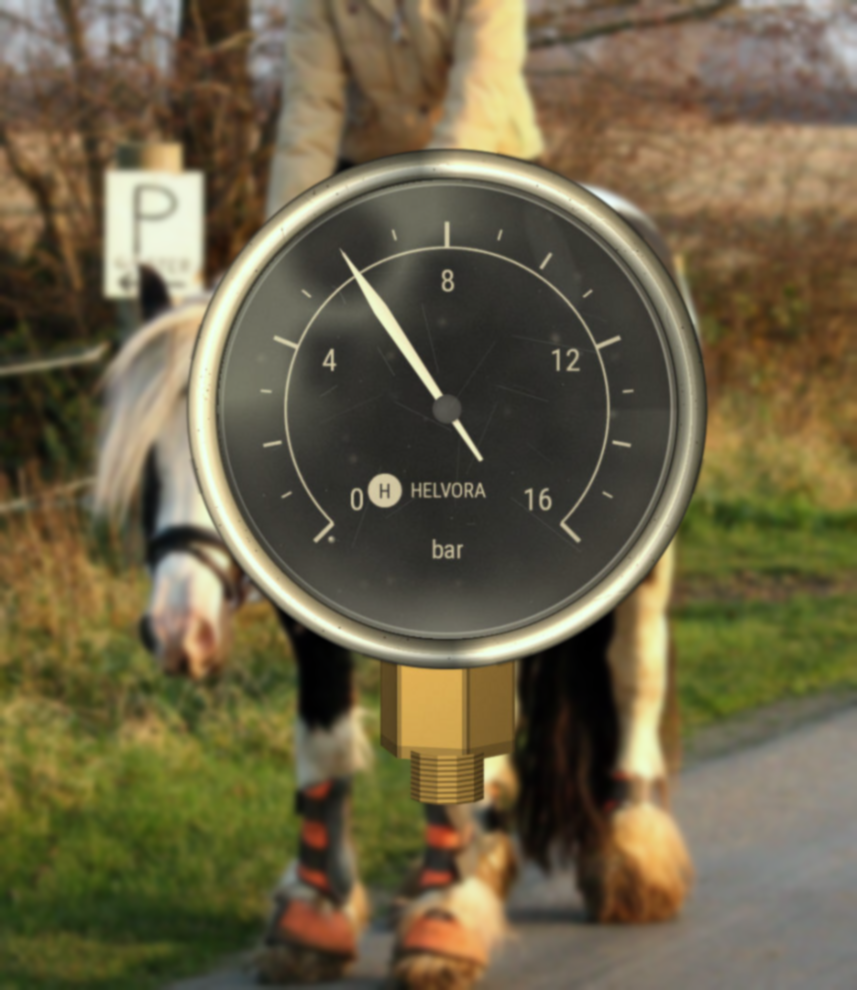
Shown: 6,bar
